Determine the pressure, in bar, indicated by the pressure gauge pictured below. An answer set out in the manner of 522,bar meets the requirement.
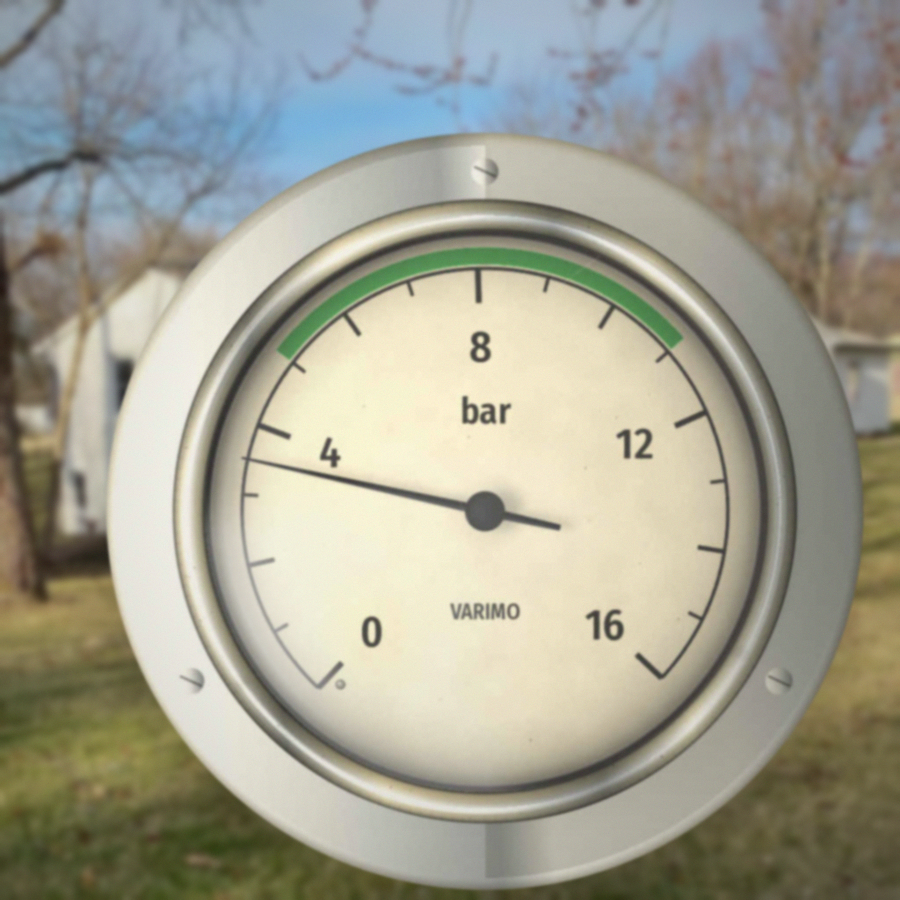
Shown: 3.5,bar
